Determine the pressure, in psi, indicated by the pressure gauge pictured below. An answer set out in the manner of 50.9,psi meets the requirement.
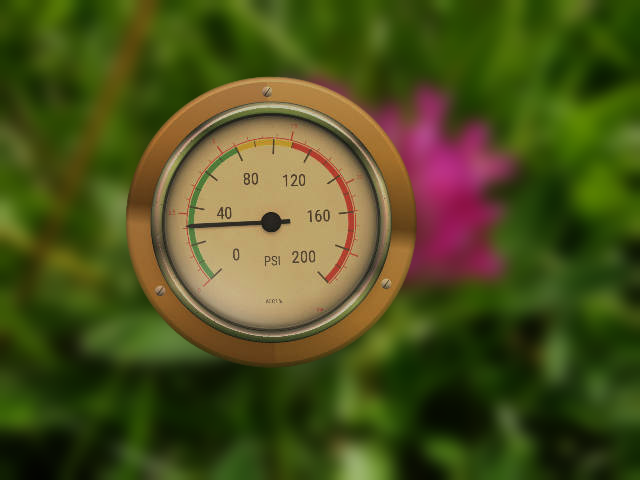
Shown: 30,psi
